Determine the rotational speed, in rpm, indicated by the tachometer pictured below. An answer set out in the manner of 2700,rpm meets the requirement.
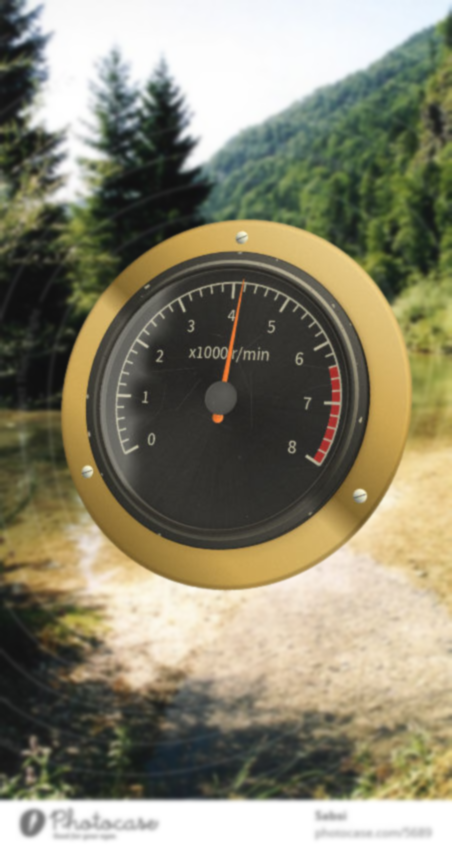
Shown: 4200,rpm
